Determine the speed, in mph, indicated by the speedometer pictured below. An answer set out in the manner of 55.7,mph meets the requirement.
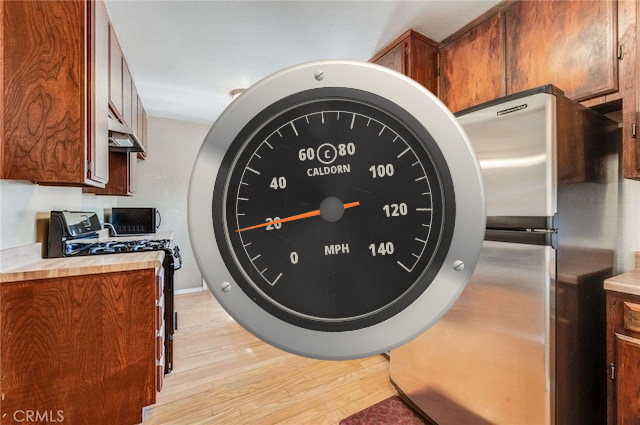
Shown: 20,mph
